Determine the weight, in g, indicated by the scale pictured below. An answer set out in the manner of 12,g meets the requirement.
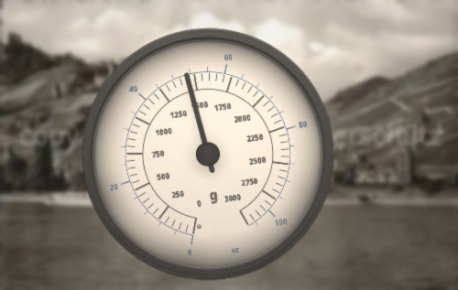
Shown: 1450,g
